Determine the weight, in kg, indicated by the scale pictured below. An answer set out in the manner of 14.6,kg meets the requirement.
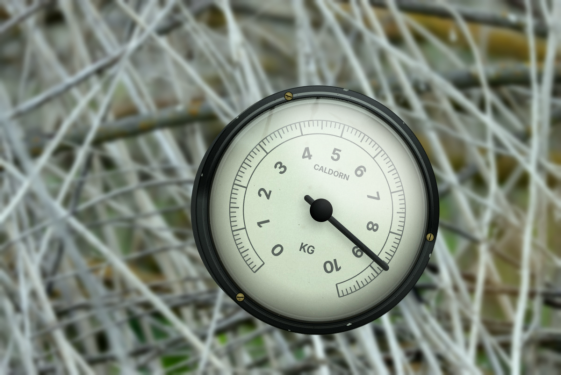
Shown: 8.8,kg
